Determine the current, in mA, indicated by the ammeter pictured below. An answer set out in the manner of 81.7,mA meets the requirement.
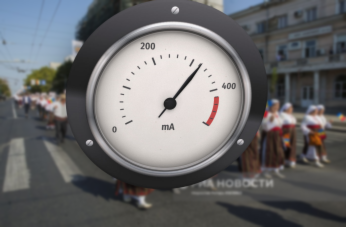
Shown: 320,mA
